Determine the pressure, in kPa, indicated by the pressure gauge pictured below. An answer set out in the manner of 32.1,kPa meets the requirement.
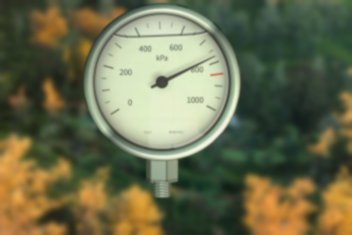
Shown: 775,kPa
